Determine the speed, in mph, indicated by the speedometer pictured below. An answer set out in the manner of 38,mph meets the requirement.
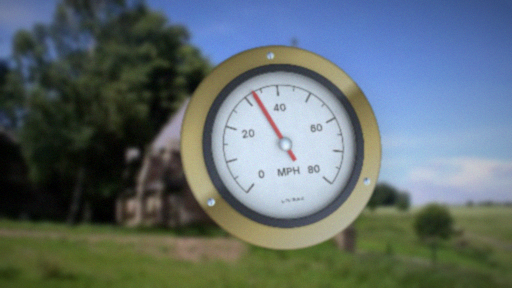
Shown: 32.5,mph
